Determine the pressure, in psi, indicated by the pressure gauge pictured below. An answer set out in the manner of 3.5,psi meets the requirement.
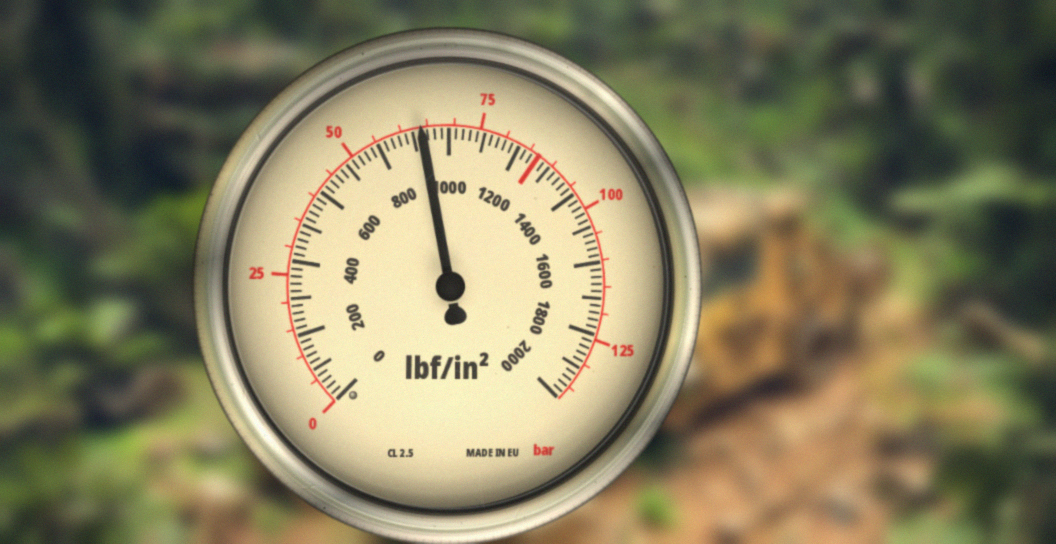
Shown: 920,psi
